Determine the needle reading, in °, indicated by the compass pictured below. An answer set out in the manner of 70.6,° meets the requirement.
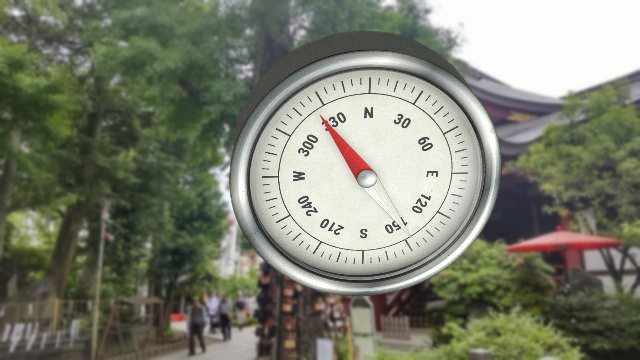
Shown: 325,°
